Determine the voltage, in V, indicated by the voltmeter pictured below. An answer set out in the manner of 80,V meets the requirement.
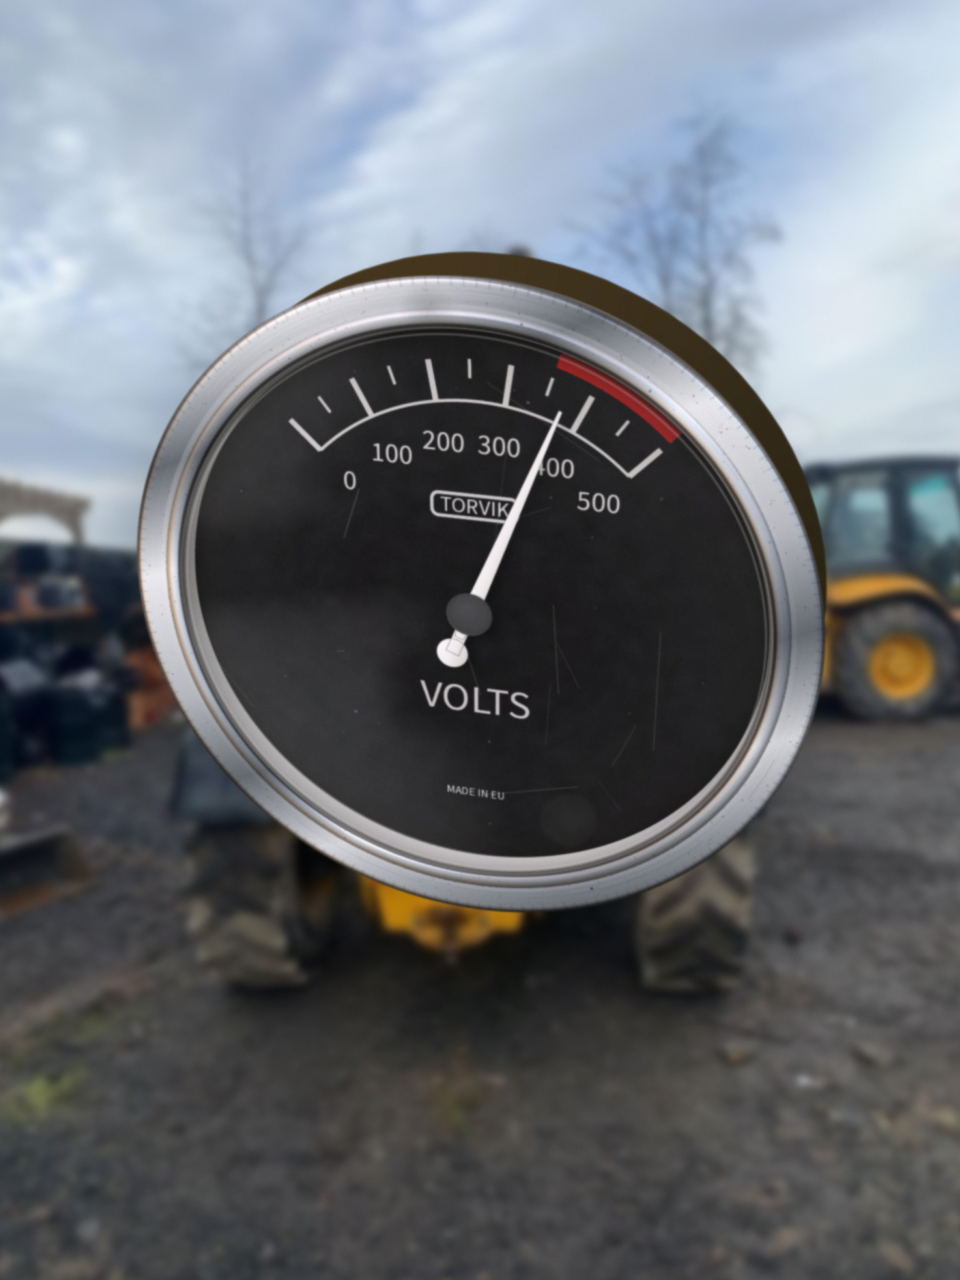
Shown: 375,V
